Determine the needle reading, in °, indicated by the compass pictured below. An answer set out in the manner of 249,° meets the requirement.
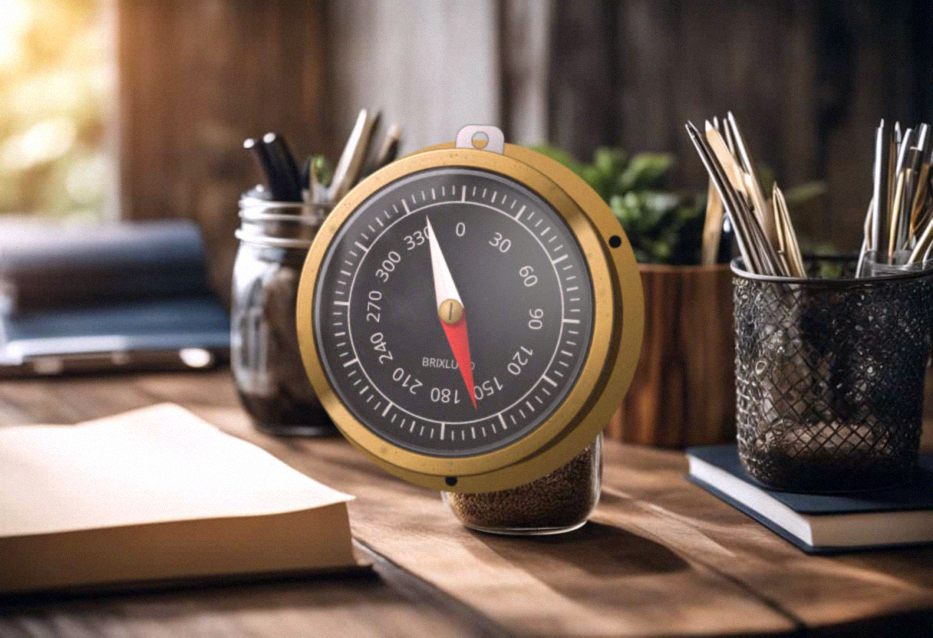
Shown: 160,°
